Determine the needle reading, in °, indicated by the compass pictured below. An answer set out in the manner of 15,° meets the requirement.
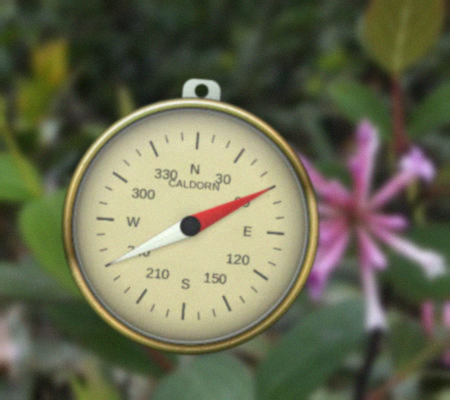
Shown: 60,°
